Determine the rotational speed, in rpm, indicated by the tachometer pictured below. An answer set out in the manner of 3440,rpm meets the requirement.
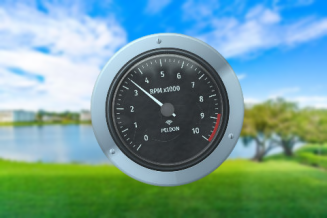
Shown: 3400,rpm
